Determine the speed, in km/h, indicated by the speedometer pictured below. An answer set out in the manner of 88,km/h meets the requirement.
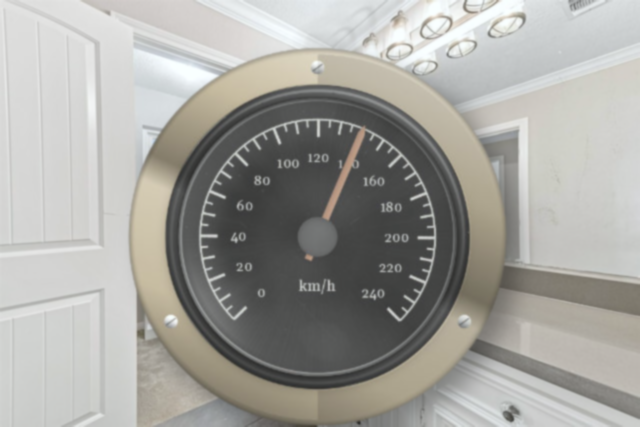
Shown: 140,km/h
